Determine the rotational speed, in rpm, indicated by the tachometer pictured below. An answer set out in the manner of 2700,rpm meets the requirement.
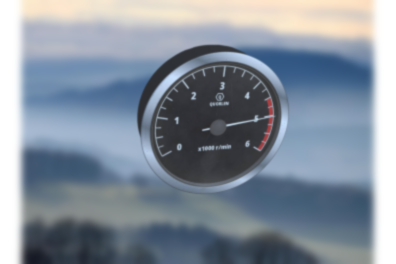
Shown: 5000,rpm
